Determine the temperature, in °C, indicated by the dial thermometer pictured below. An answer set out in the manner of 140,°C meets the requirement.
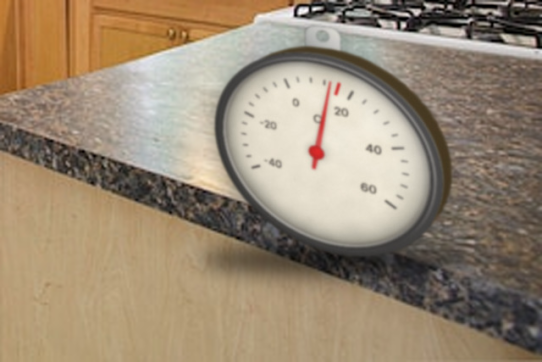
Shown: 14,°C
